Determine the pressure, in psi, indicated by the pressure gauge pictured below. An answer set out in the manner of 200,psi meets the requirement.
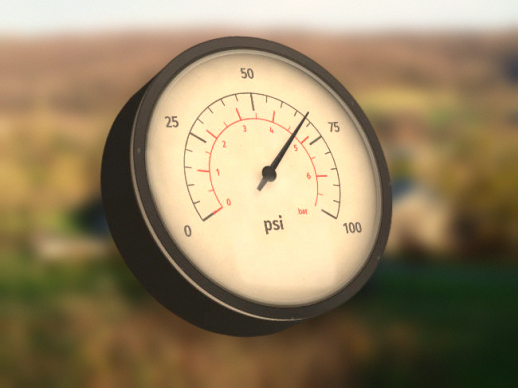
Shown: 67.5,psi
